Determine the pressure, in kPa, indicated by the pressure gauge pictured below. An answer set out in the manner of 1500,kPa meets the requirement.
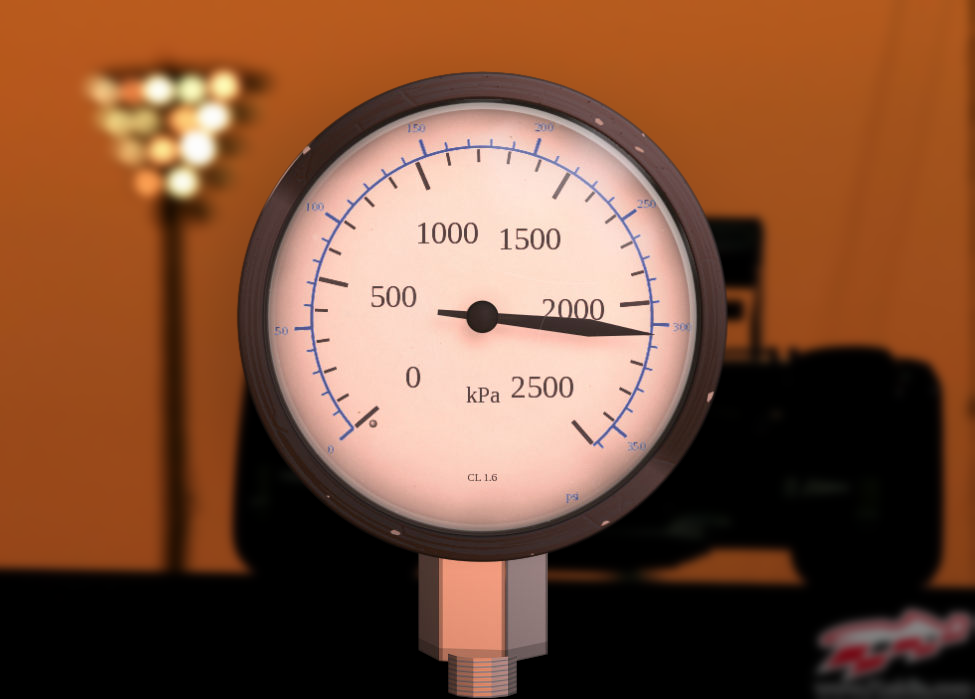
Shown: 2100,kPa
